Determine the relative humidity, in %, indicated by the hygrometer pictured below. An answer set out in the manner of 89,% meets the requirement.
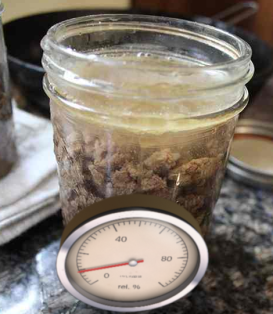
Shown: 10,%
